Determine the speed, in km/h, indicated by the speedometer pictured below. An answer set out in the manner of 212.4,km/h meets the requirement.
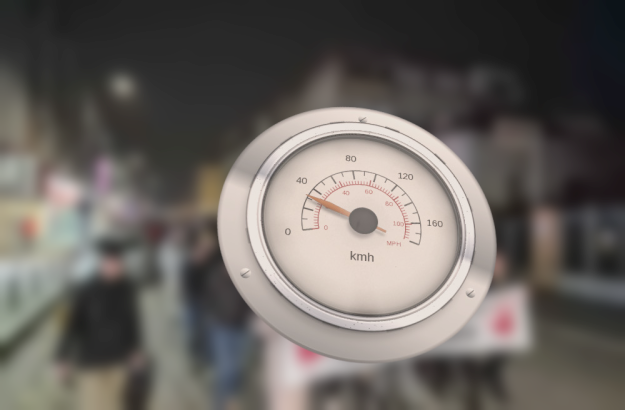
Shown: 30,km/h
